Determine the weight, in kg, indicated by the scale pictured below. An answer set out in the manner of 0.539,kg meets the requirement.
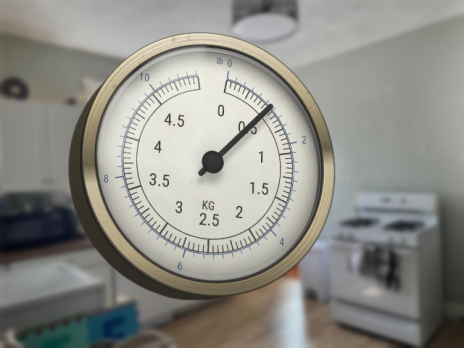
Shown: 0.5,kg
